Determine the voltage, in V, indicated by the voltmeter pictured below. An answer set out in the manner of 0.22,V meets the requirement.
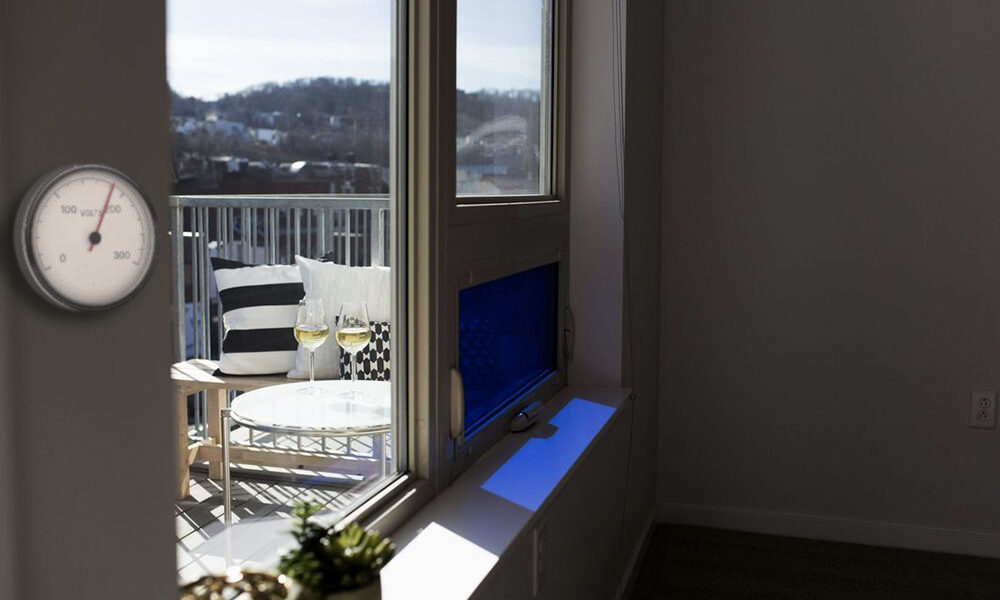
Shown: 180,V
